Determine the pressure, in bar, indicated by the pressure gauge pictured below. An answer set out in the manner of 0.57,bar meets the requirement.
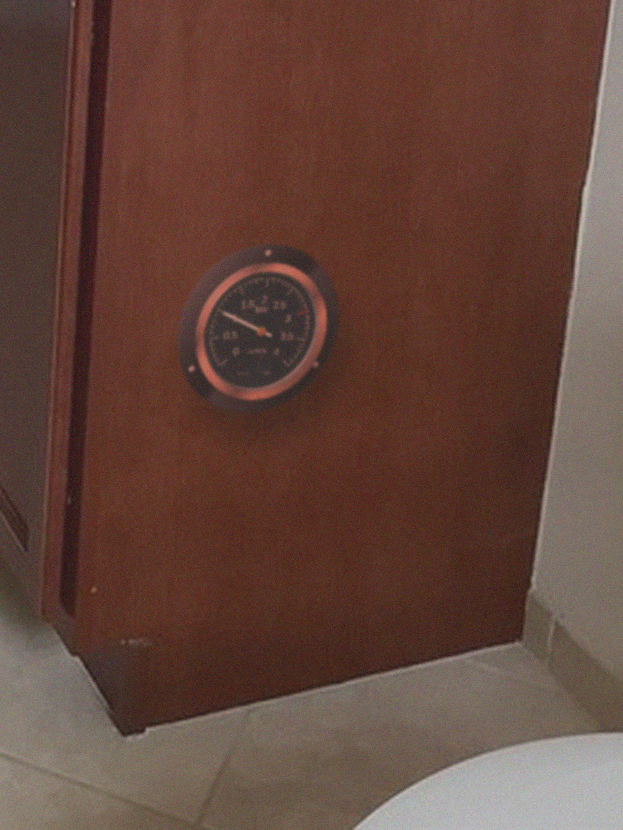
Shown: 1,bar
